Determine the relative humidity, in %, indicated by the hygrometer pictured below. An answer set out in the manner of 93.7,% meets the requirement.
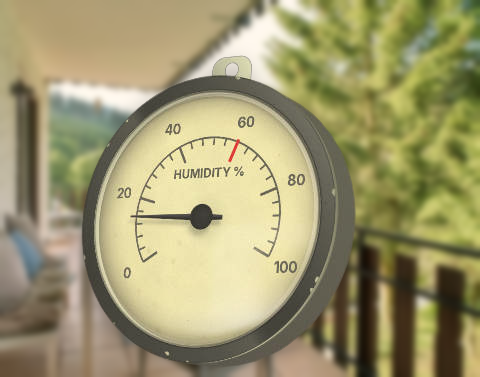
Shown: 14,%
